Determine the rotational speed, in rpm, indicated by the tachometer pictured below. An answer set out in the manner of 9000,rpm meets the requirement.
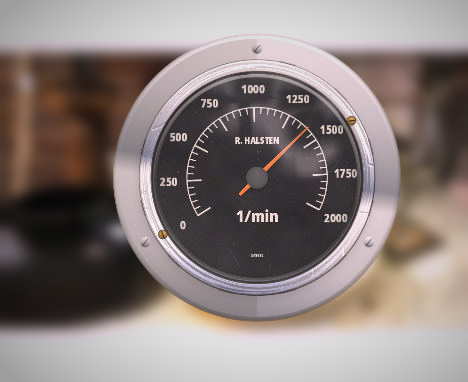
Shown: 1400,rpm
